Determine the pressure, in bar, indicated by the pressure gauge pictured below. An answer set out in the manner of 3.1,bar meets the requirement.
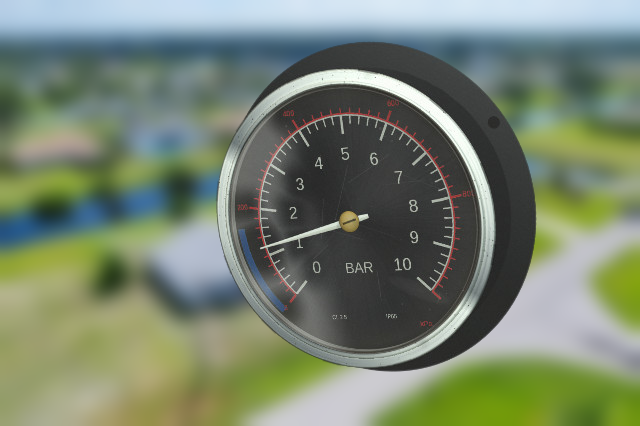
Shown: 1.2,bar
